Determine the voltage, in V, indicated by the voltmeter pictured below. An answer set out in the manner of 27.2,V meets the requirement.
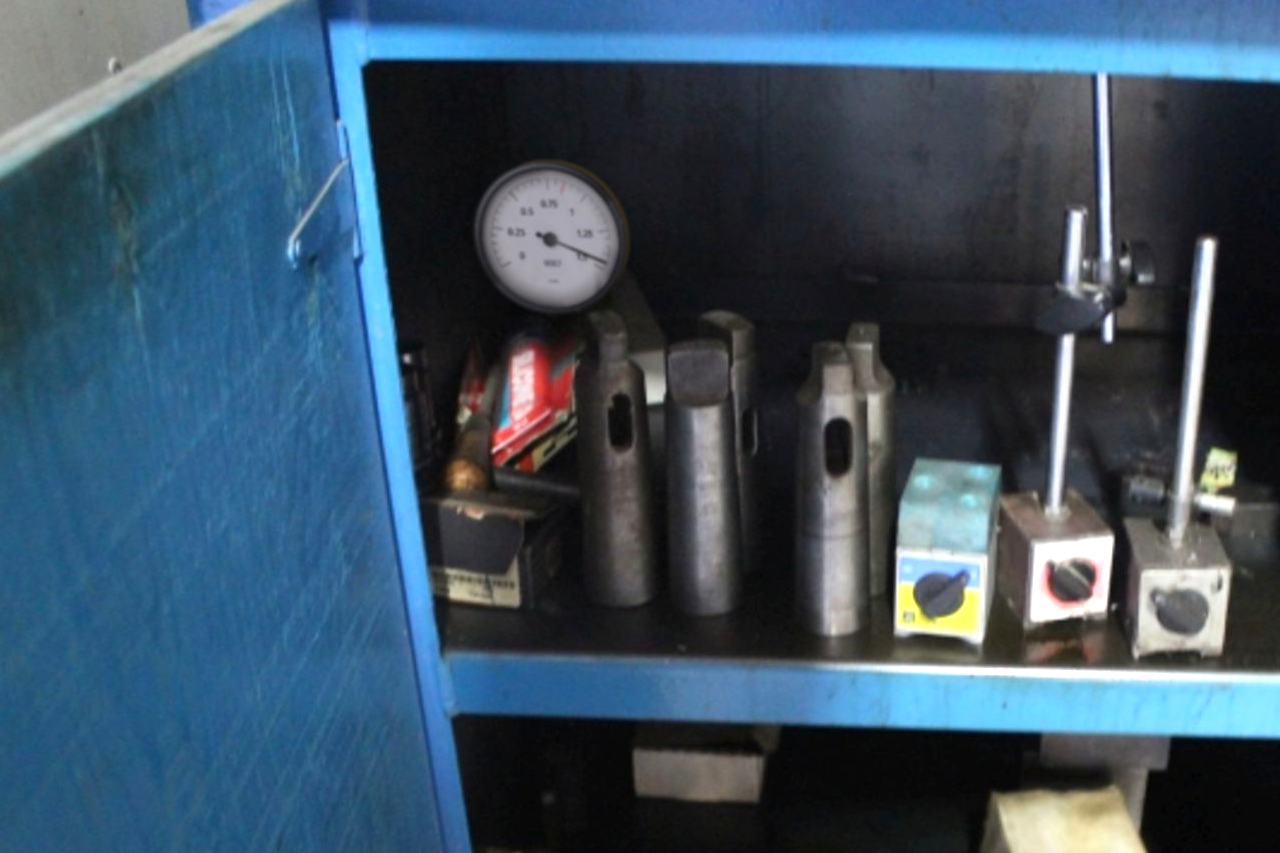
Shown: 1.45,V
